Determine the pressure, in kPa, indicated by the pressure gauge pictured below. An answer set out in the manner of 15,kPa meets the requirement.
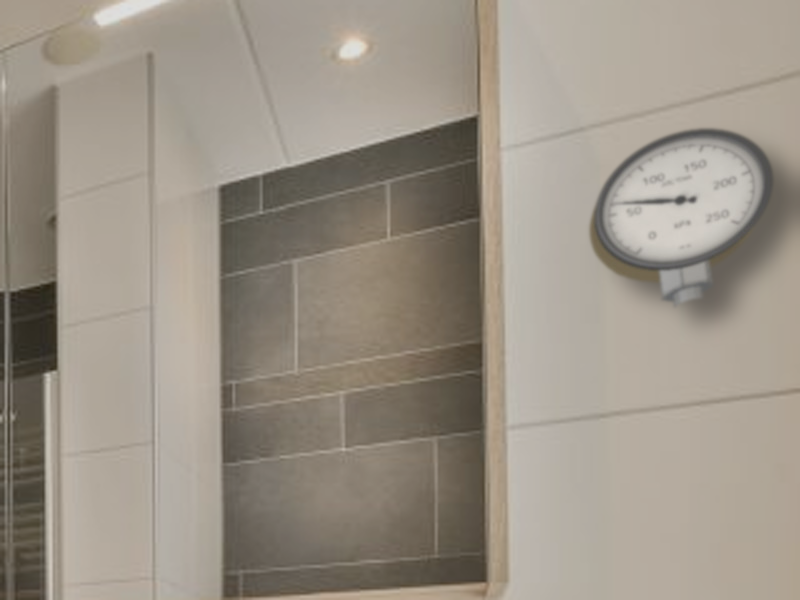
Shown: 60,kPa
